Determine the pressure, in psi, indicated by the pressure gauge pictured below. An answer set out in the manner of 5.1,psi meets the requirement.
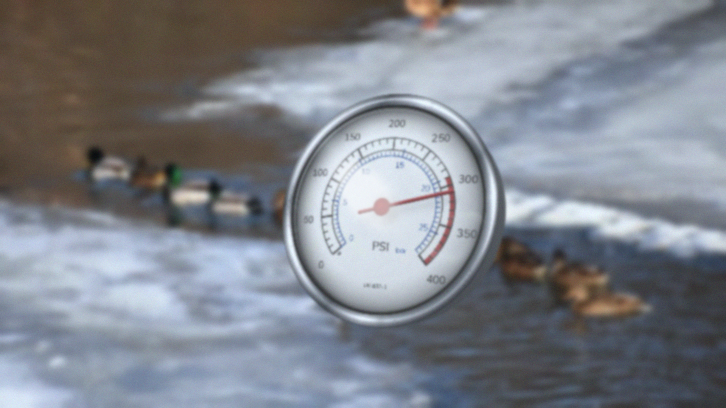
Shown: 310,psi
